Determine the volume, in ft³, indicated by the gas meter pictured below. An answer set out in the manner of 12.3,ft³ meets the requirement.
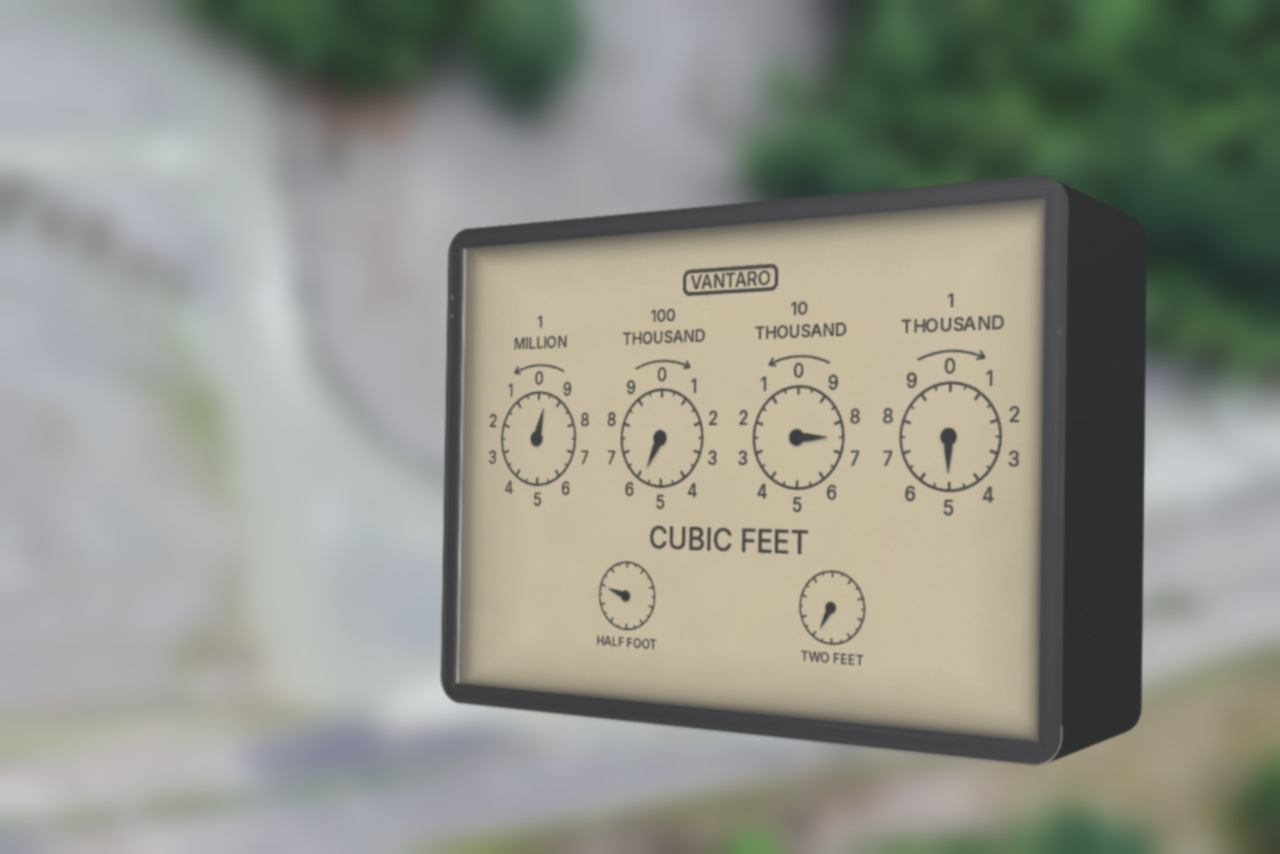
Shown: 957500,ft³
